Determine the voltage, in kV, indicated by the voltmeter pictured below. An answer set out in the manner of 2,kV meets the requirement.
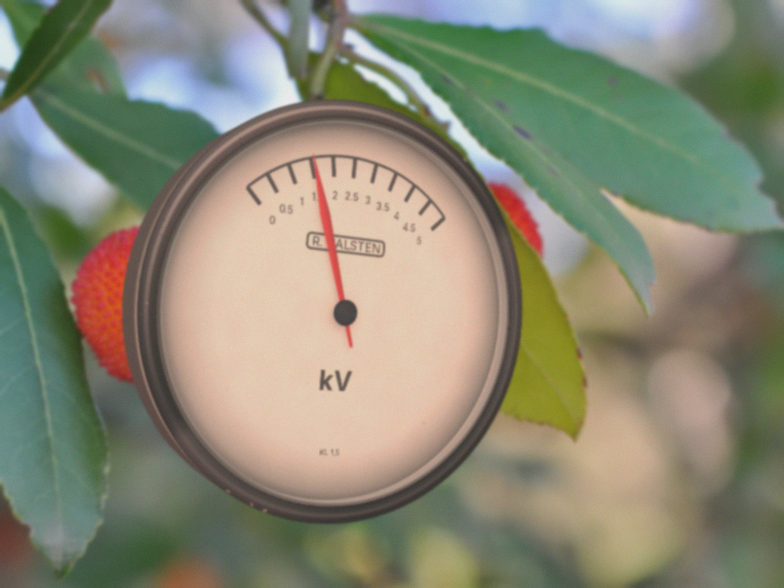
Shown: 1.5,kV
